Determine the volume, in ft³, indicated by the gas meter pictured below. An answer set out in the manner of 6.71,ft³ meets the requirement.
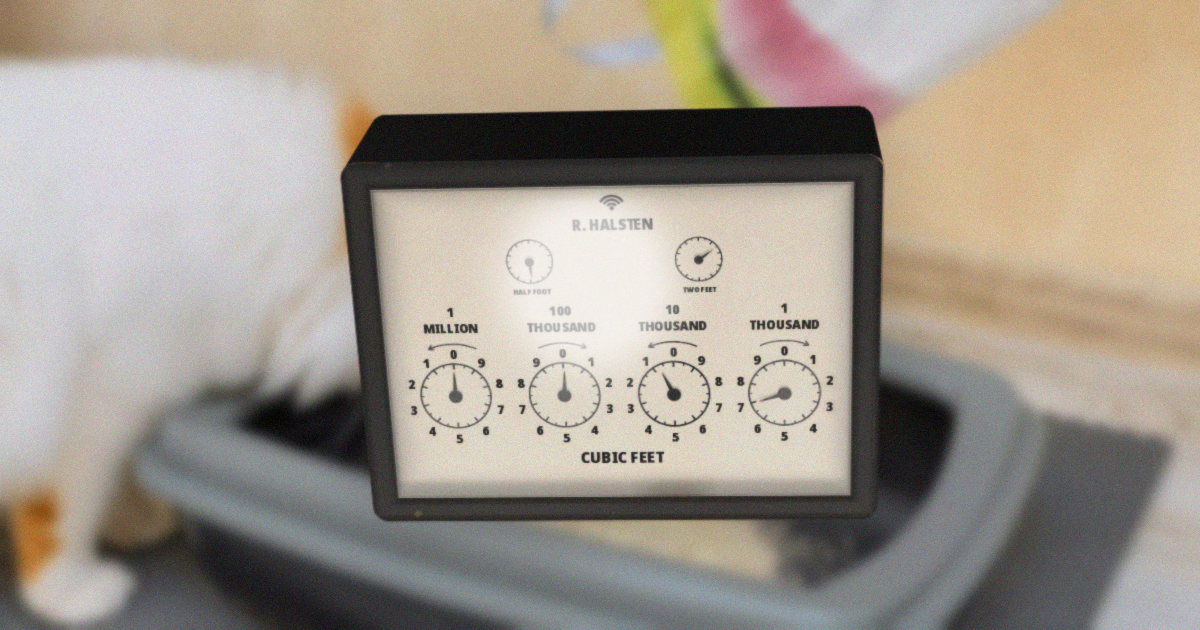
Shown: 700,ft³
